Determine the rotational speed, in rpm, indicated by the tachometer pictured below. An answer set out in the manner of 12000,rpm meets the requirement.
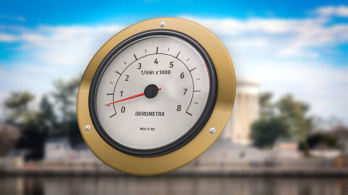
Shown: 500,rpm
